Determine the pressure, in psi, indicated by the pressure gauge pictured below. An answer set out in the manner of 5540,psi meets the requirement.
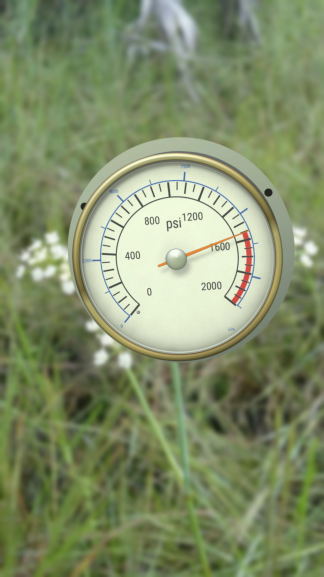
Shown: 1550,psi
